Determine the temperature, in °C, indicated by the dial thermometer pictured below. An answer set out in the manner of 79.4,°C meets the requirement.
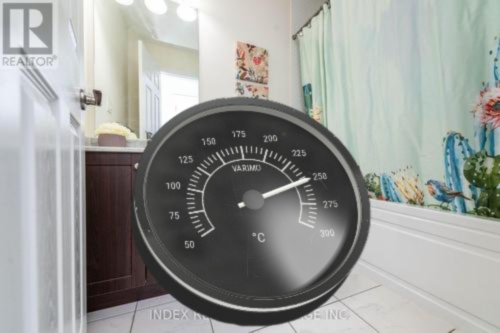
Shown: 250,°C
